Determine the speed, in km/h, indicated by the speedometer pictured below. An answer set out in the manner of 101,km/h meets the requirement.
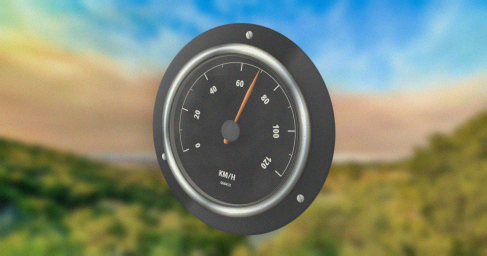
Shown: 70,km/h
